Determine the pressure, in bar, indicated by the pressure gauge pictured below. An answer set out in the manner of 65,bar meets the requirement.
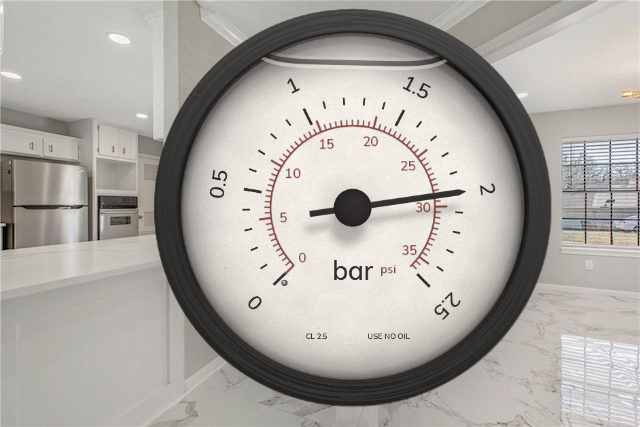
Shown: 2,bar
